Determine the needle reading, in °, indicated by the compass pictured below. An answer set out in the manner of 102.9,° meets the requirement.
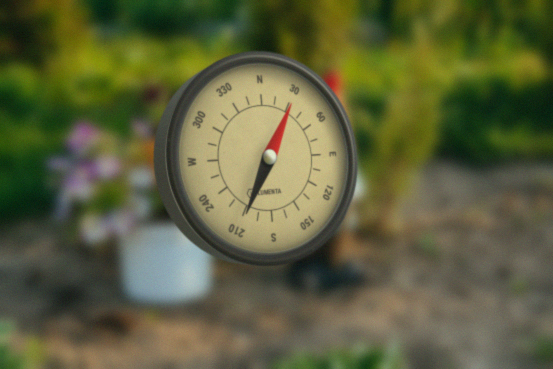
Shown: 30,°
